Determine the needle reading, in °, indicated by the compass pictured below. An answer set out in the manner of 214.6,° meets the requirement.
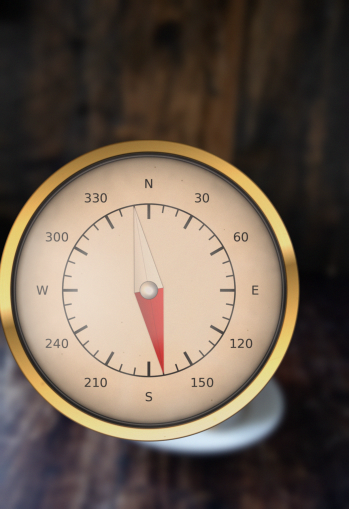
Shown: 170,°
